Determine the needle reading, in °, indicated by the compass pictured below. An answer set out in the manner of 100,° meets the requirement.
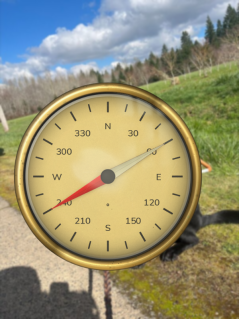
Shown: 240,°
